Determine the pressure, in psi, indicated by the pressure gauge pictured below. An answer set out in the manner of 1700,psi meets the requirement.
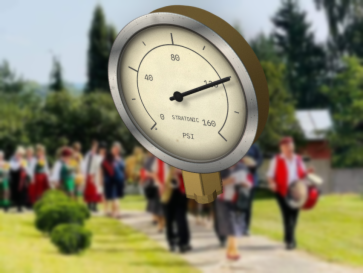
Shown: 120,psi
